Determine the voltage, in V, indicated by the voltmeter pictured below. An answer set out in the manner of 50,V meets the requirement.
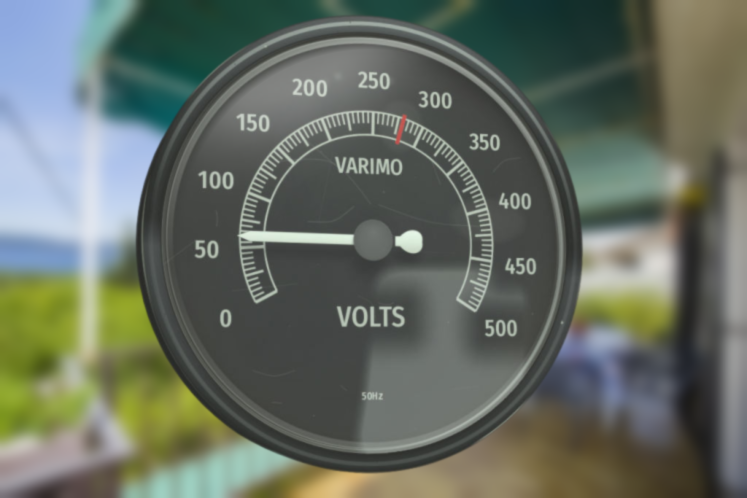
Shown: 60,V
